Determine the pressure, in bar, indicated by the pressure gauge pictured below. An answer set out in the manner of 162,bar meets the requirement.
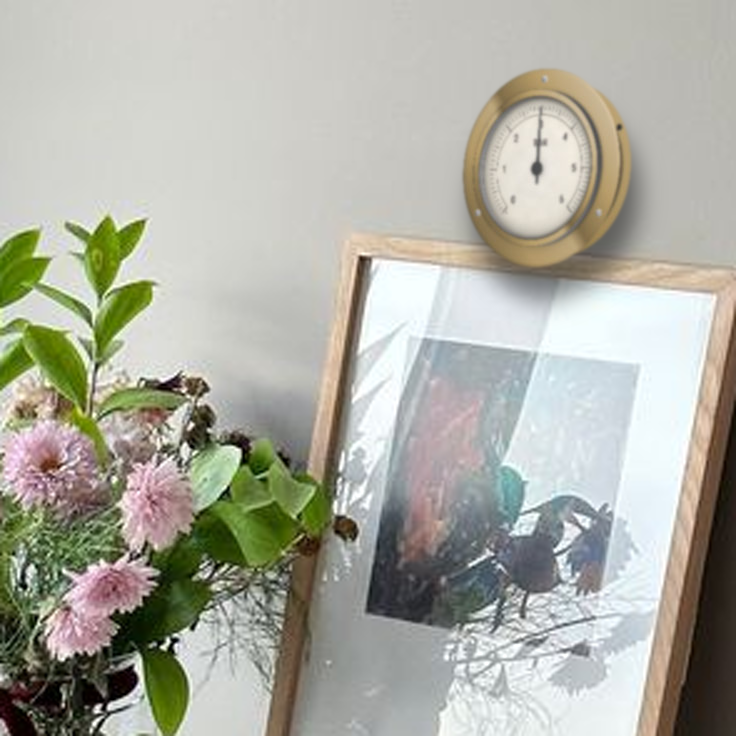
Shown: 3,bar
